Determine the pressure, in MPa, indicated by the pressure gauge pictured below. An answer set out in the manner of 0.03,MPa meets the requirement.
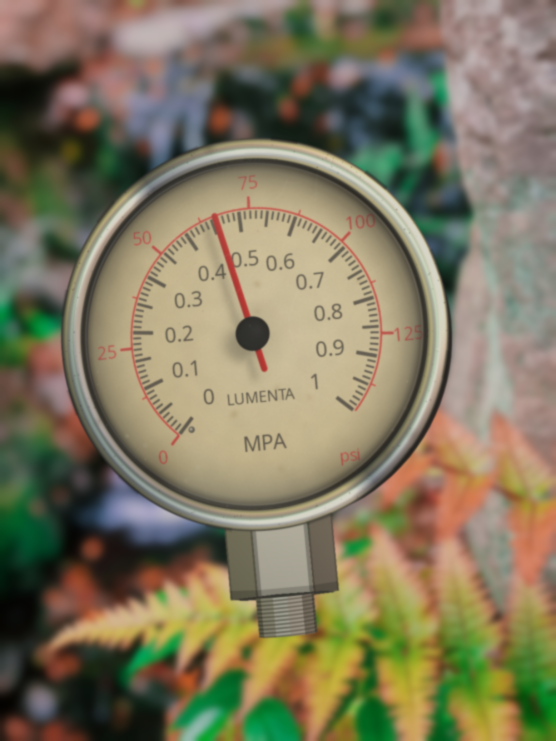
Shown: 0.46,MPa
